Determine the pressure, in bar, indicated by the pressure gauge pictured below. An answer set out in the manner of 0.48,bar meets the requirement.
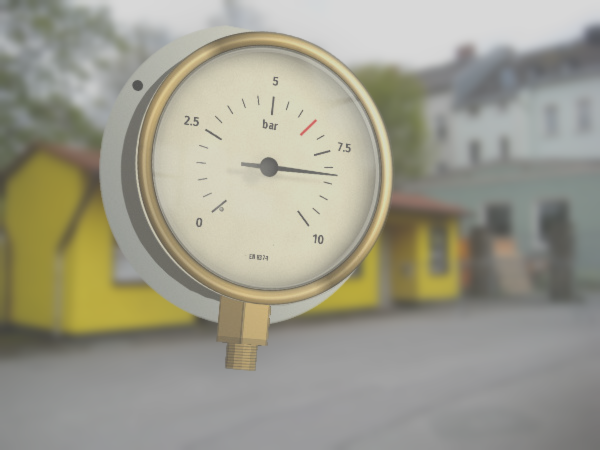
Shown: 8.25,bar
